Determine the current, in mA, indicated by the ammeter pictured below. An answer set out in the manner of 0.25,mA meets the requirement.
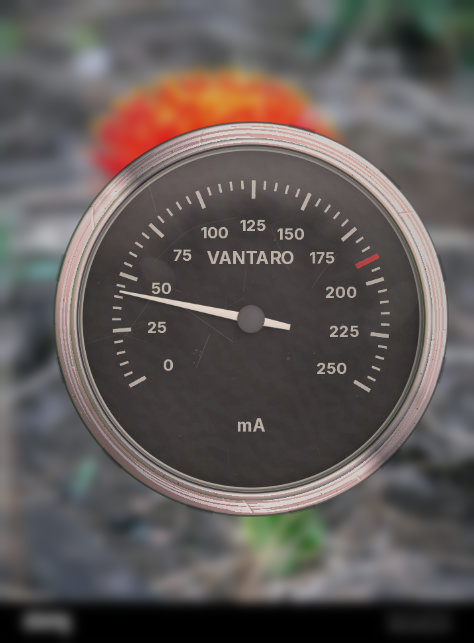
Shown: 42.5,mA
